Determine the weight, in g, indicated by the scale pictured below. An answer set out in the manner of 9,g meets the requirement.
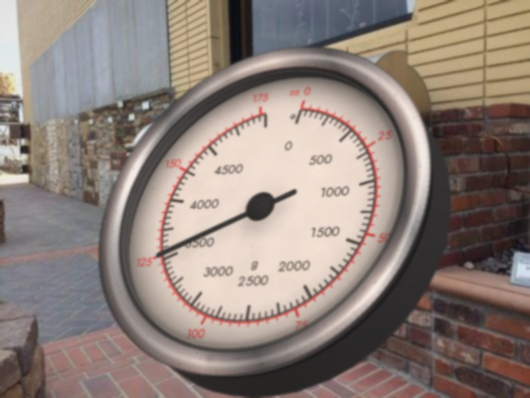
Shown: 3500,g
